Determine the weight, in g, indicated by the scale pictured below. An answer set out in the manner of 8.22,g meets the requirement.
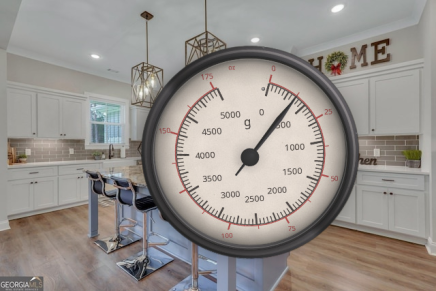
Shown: 350,g
